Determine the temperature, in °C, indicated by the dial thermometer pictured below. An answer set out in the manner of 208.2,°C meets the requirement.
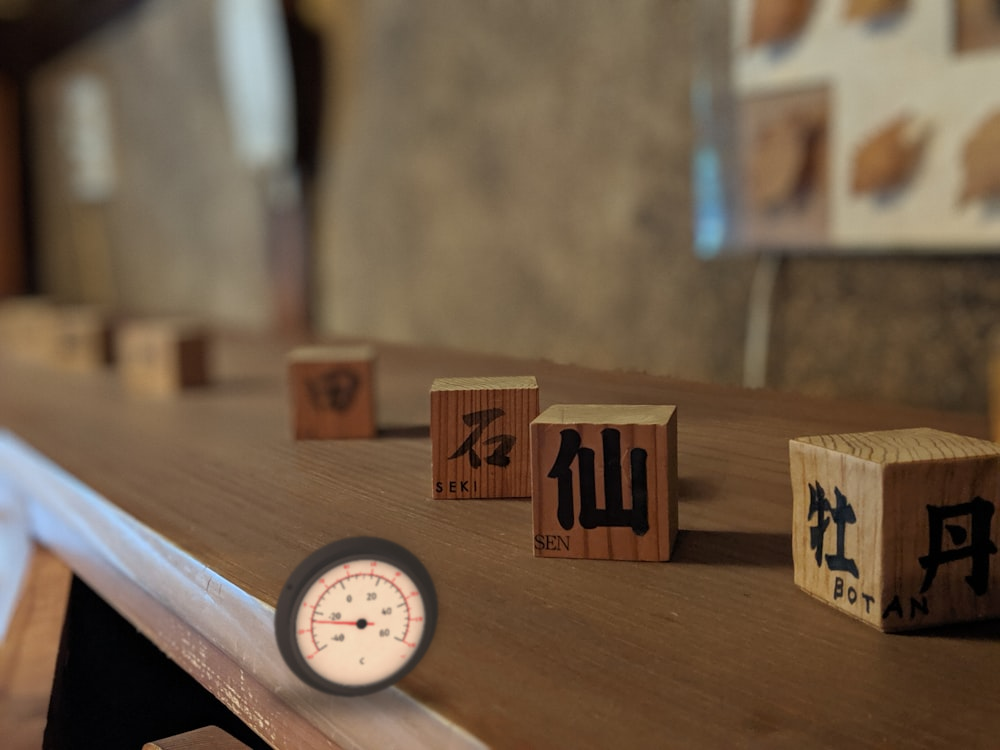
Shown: -24,°C
